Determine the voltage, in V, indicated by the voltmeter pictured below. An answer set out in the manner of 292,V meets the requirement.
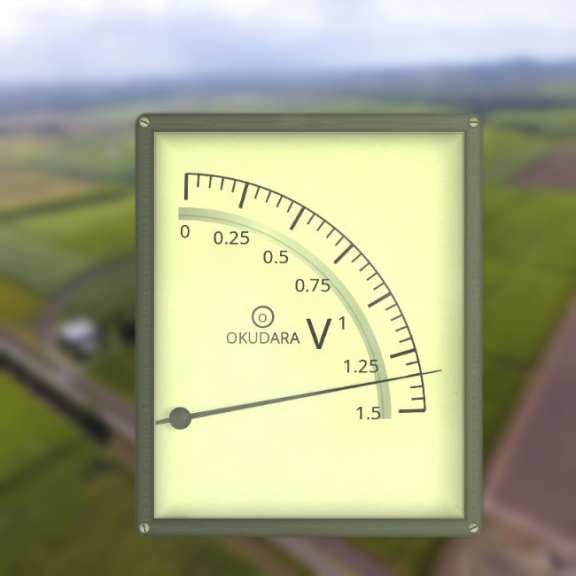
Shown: 1.35,V
